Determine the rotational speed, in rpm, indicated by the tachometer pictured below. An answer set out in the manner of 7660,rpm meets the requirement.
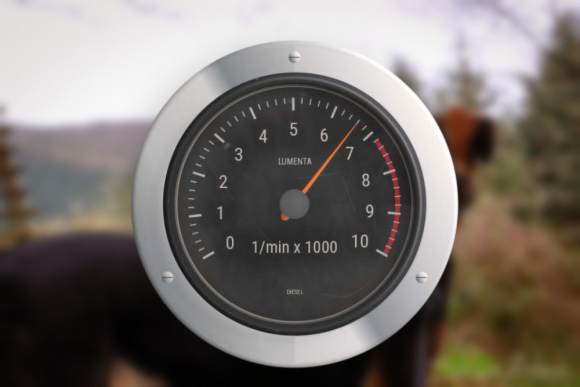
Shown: 6600,rpm
